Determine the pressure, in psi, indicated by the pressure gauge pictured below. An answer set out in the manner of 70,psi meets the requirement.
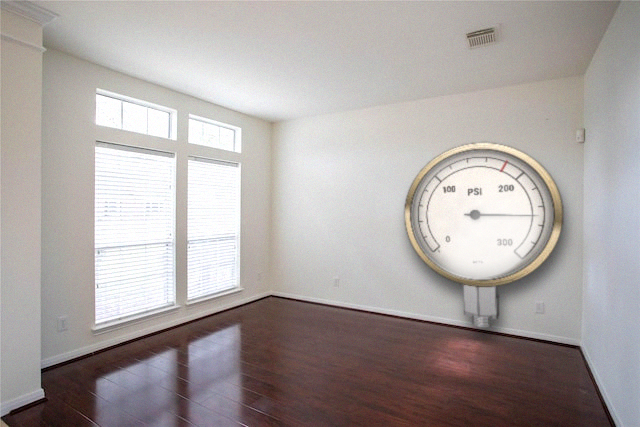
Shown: 250,psi
